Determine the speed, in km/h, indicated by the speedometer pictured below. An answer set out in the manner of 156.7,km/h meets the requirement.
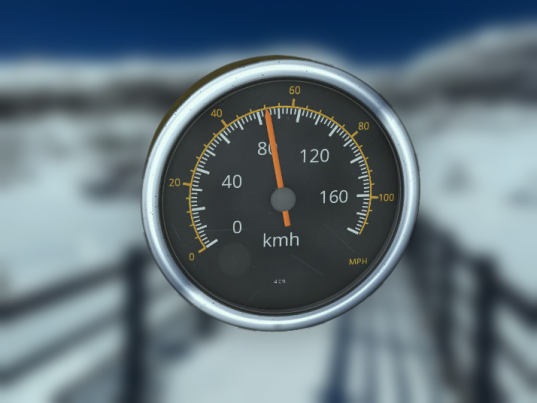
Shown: 84,km/h
